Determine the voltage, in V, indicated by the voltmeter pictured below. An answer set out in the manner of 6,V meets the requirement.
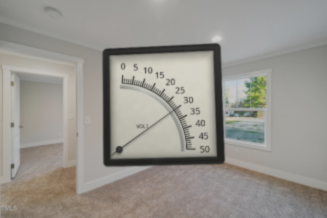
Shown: 30,V
